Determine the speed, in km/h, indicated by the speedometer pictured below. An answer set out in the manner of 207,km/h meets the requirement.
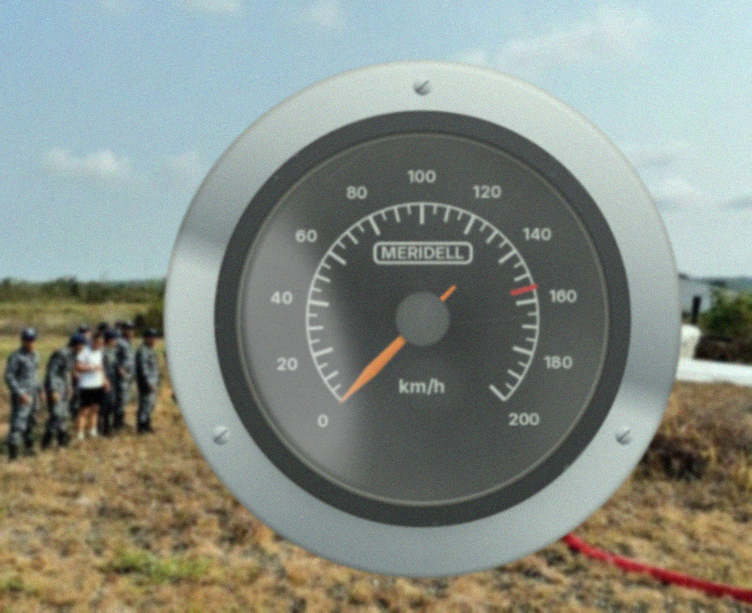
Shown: 0,km/h
